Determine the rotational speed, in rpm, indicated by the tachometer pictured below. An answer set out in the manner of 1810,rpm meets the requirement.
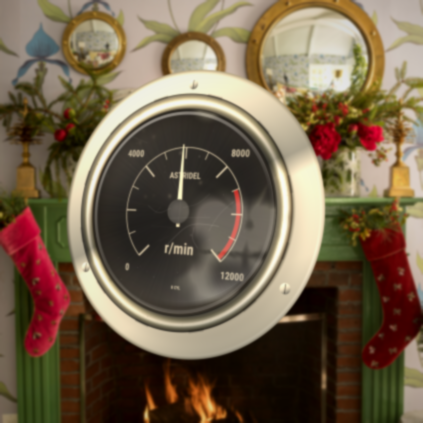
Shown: 6000,rpm
